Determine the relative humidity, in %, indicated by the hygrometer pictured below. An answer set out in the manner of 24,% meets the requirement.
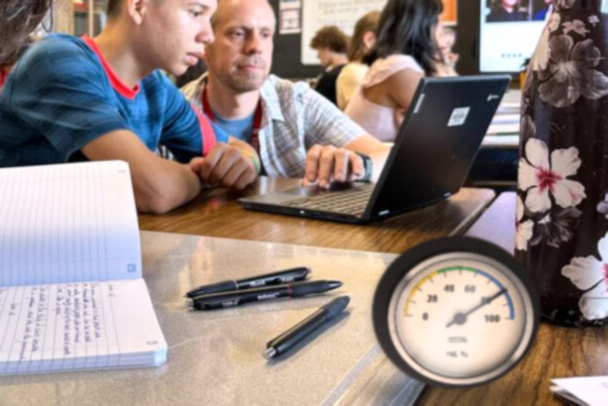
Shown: 80,%
